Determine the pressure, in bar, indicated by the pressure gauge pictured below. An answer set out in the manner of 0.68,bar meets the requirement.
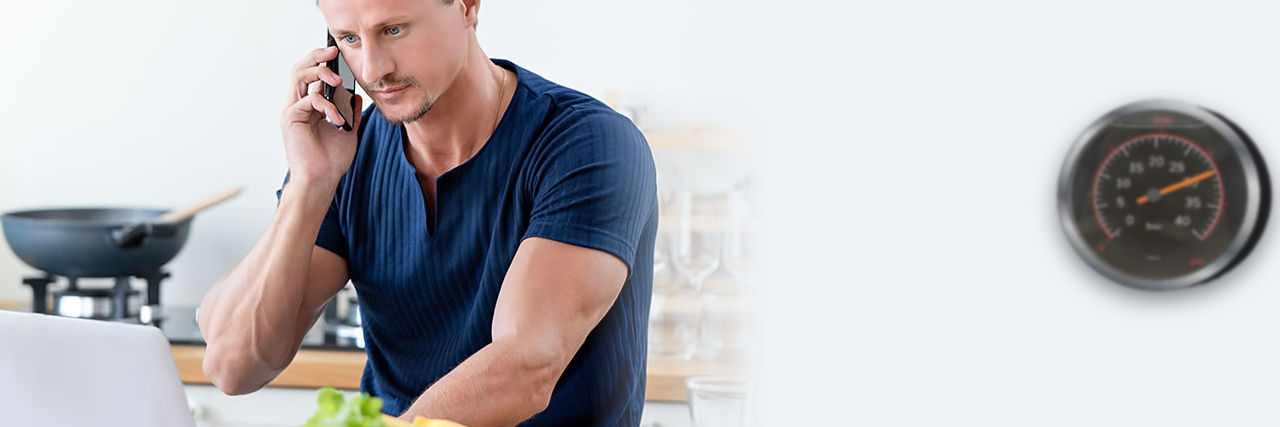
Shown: 30,bar
